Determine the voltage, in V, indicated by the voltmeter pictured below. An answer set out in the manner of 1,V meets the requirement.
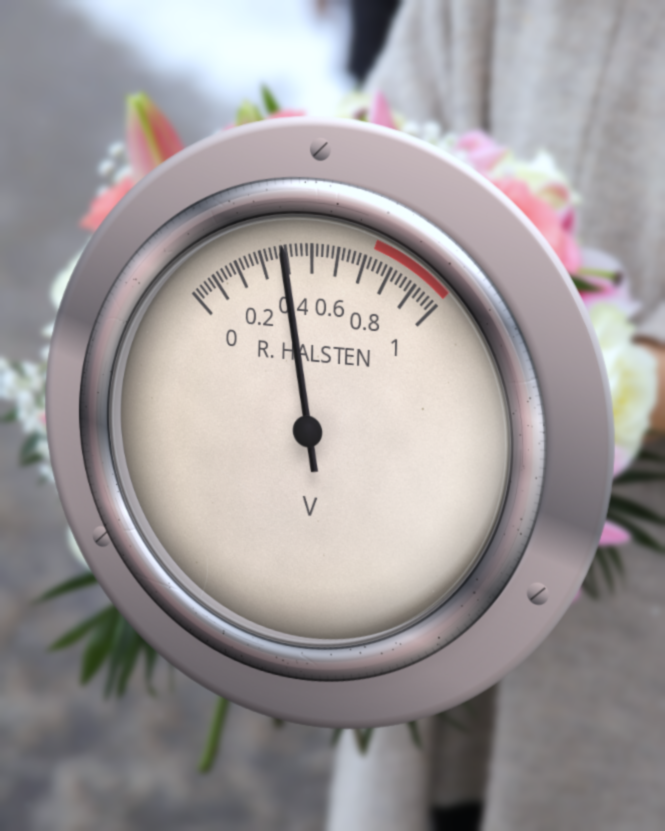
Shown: 0.4,V
